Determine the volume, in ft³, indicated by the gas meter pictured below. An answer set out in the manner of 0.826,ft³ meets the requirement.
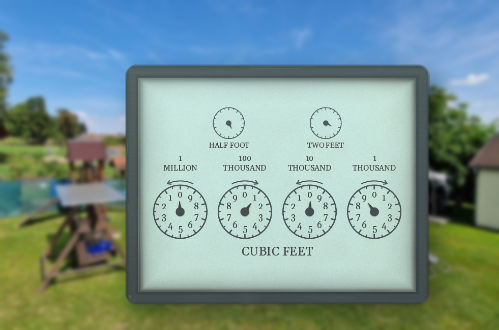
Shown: 9900,ft³
